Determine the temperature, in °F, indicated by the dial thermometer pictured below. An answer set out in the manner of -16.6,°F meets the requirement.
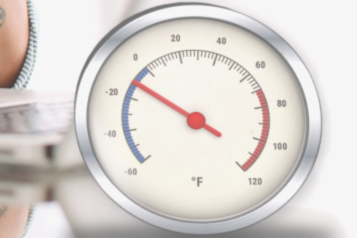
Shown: -10,°F
